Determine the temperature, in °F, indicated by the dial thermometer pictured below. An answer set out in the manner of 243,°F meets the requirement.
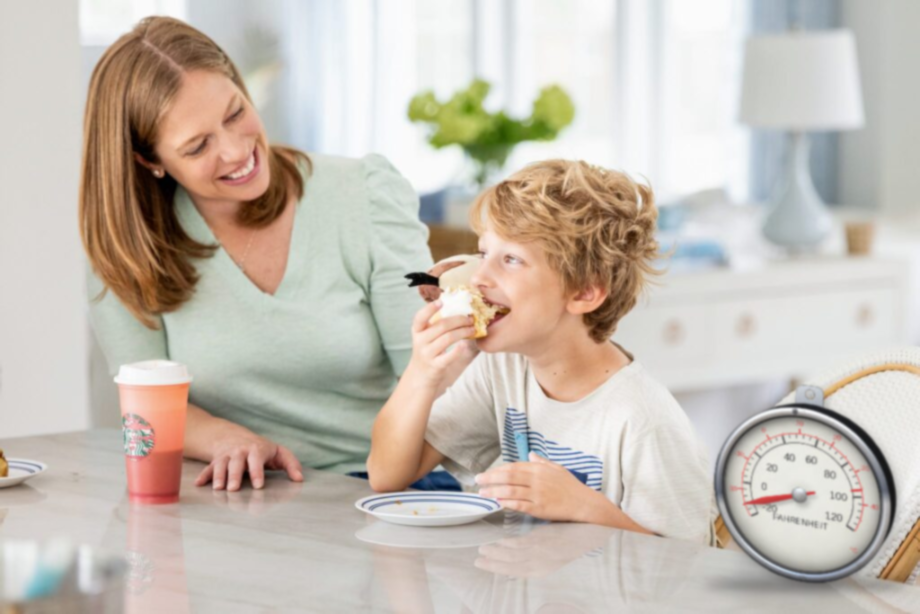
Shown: -12,°F
